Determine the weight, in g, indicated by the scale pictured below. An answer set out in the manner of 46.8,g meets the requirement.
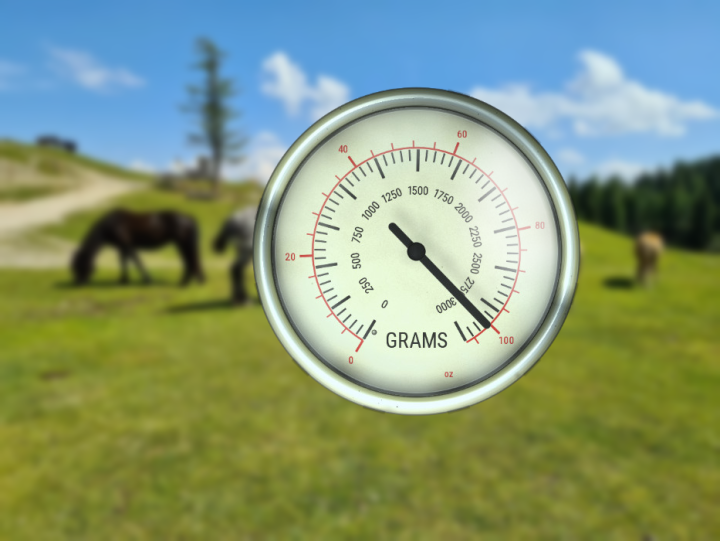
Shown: 2850,g
